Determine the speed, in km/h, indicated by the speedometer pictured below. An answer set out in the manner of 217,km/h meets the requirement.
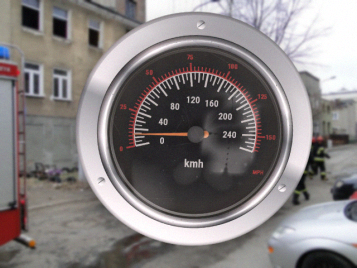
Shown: 15,km/h
